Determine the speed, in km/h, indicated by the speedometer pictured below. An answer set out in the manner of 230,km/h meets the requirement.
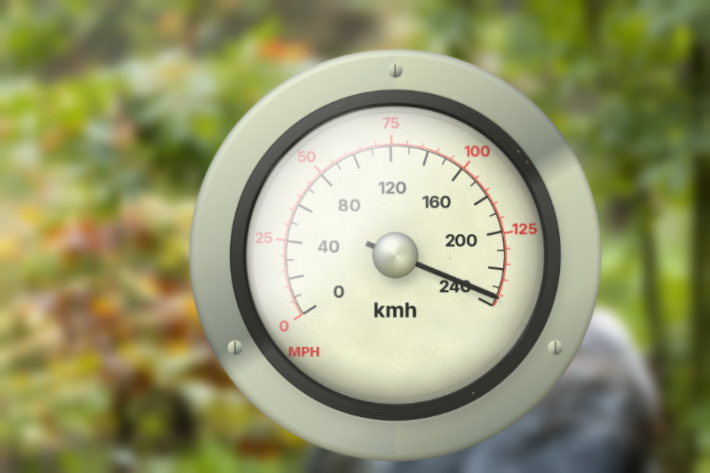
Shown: 235,km/h
